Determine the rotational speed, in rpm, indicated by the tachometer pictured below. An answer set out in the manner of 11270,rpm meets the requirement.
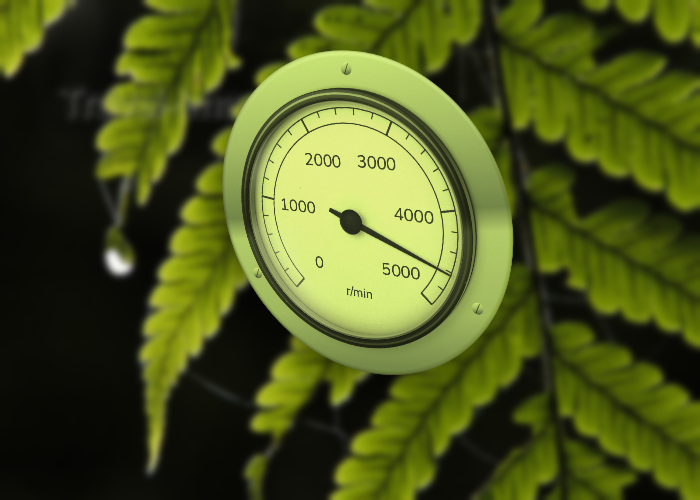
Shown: 4600,rpm
